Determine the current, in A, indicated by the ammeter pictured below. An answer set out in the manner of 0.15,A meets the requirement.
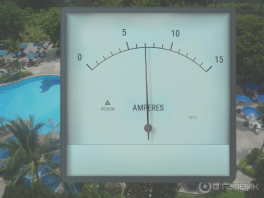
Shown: 7,A
